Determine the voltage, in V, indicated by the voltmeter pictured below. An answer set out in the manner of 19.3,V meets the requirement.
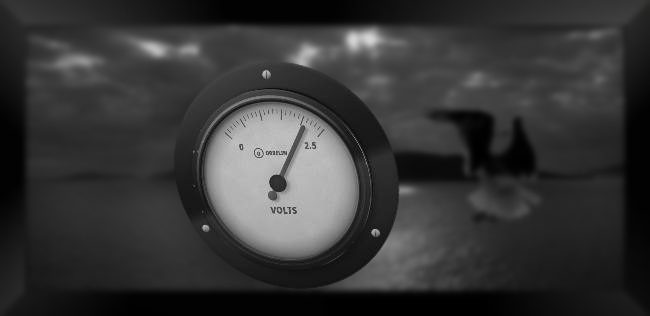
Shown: 2.1,V
